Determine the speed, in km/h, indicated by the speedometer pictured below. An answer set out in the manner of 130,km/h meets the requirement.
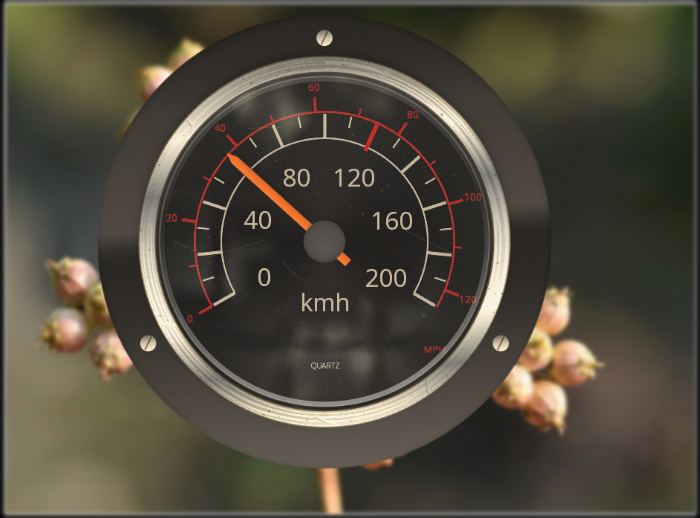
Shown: 60,km/h
